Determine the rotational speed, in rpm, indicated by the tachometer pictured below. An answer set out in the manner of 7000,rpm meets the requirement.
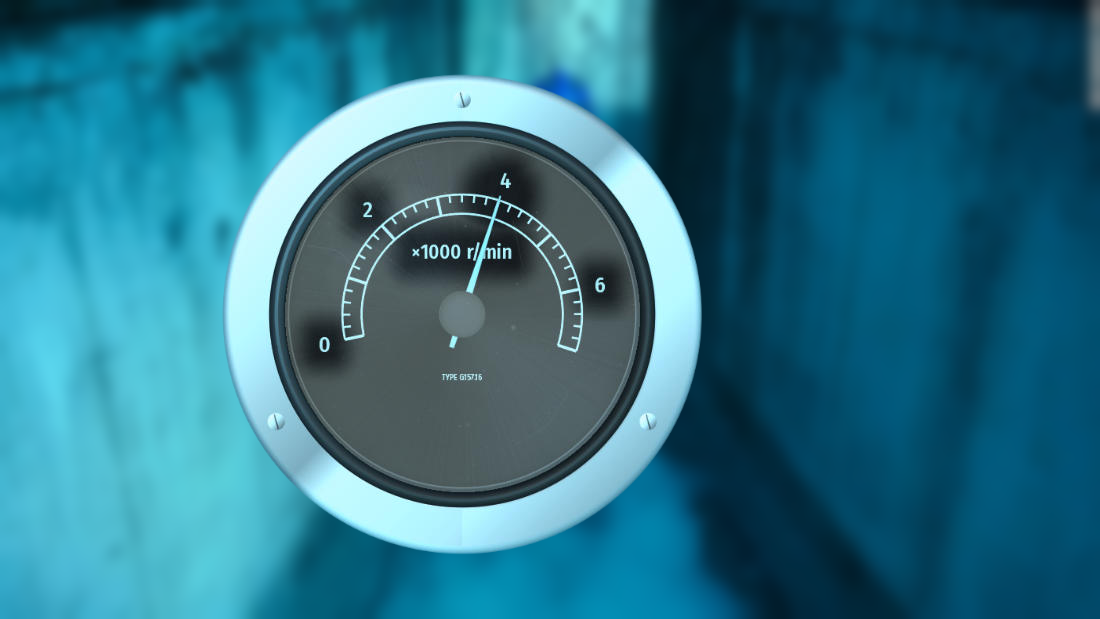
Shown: 4000,rpm
